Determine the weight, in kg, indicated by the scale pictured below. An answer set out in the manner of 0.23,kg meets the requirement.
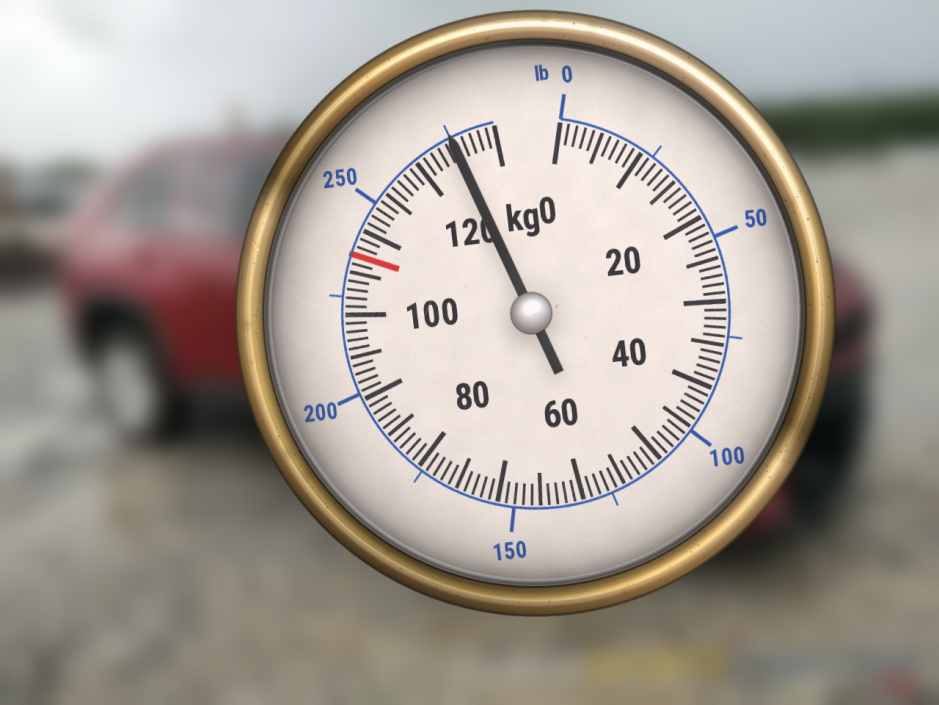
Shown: 125,kg
